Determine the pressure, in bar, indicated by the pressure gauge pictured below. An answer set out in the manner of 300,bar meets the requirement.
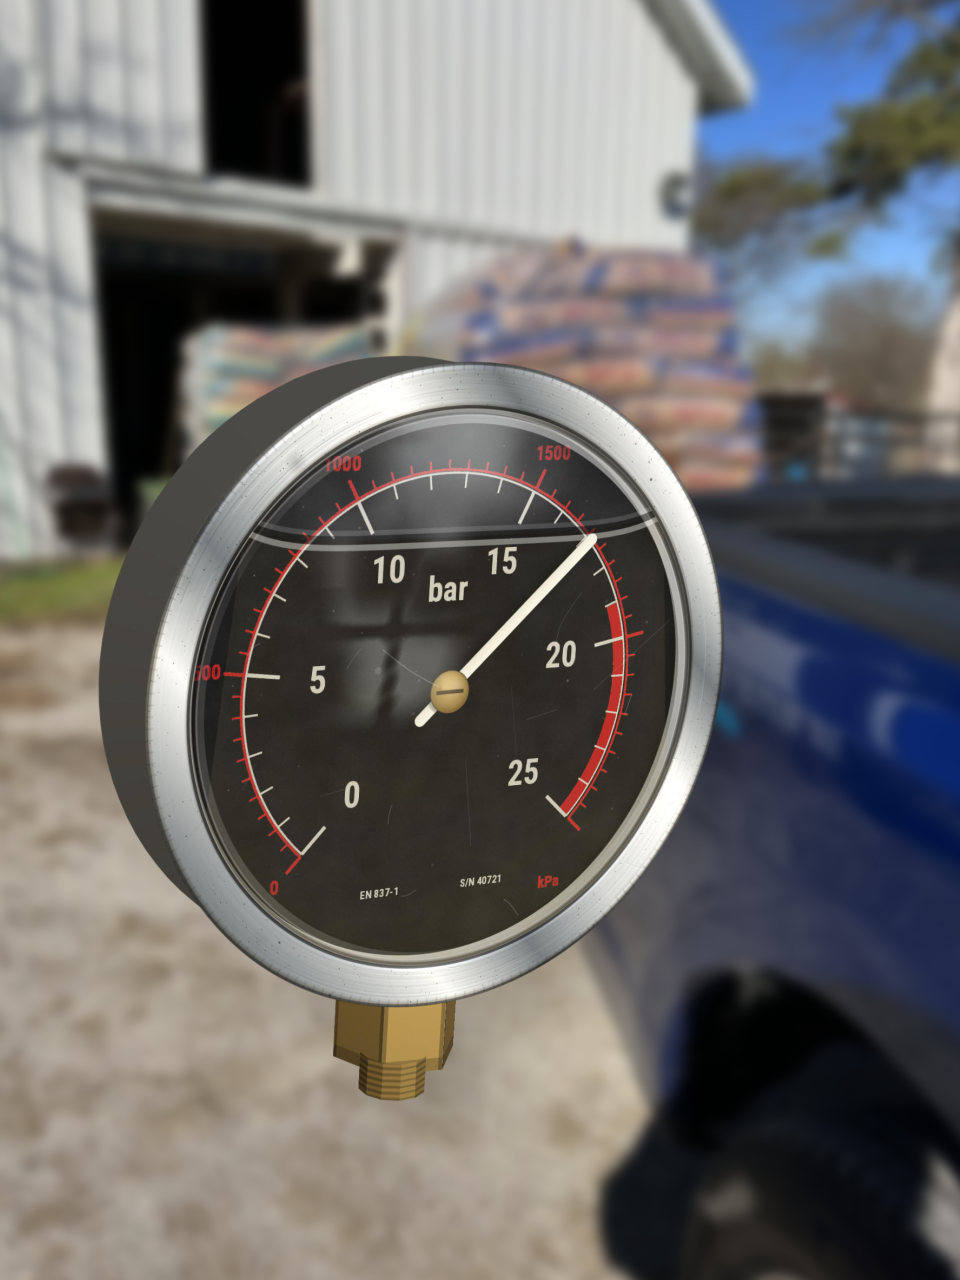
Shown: 17,bar
